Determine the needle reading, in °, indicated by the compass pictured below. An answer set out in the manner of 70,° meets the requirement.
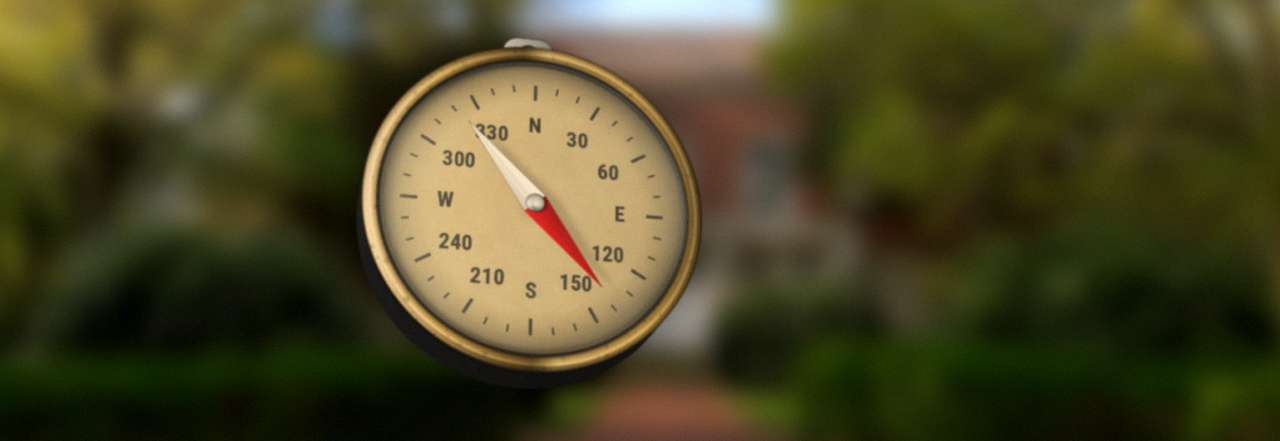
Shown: 140,°
